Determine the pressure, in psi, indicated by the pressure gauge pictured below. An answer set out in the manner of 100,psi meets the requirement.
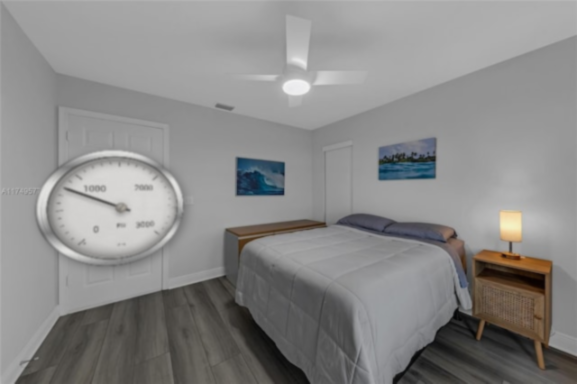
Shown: 800,psi
